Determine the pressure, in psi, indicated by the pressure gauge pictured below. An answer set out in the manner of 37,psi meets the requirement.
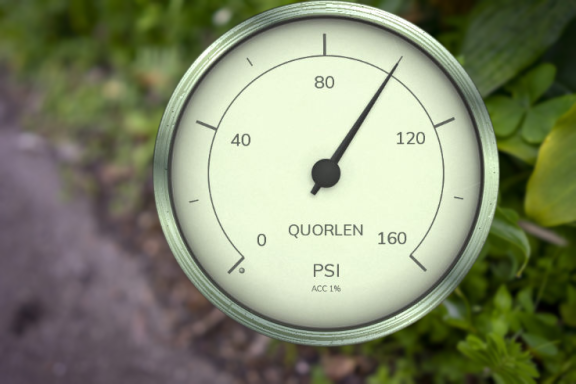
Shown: 100,psi
